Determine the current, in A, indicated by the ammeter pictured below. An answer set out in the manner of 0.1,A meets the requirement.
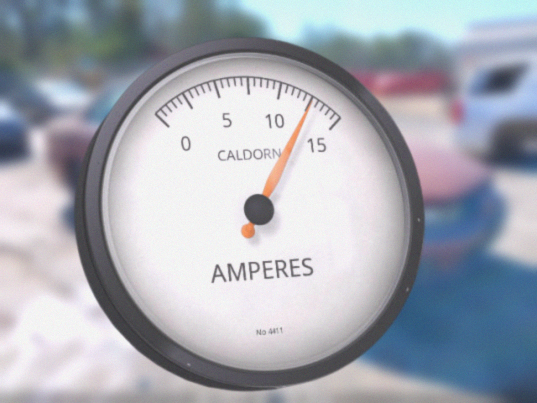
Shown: 12.5,A
